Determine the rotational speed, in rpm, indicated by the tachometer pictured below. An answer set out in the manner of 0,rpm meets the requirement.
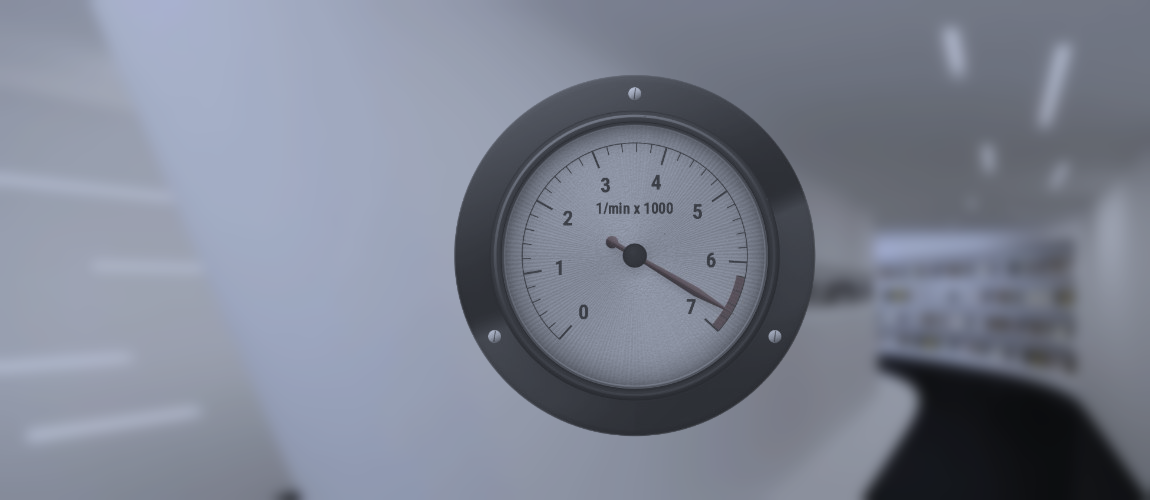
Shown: 6700,rpm
